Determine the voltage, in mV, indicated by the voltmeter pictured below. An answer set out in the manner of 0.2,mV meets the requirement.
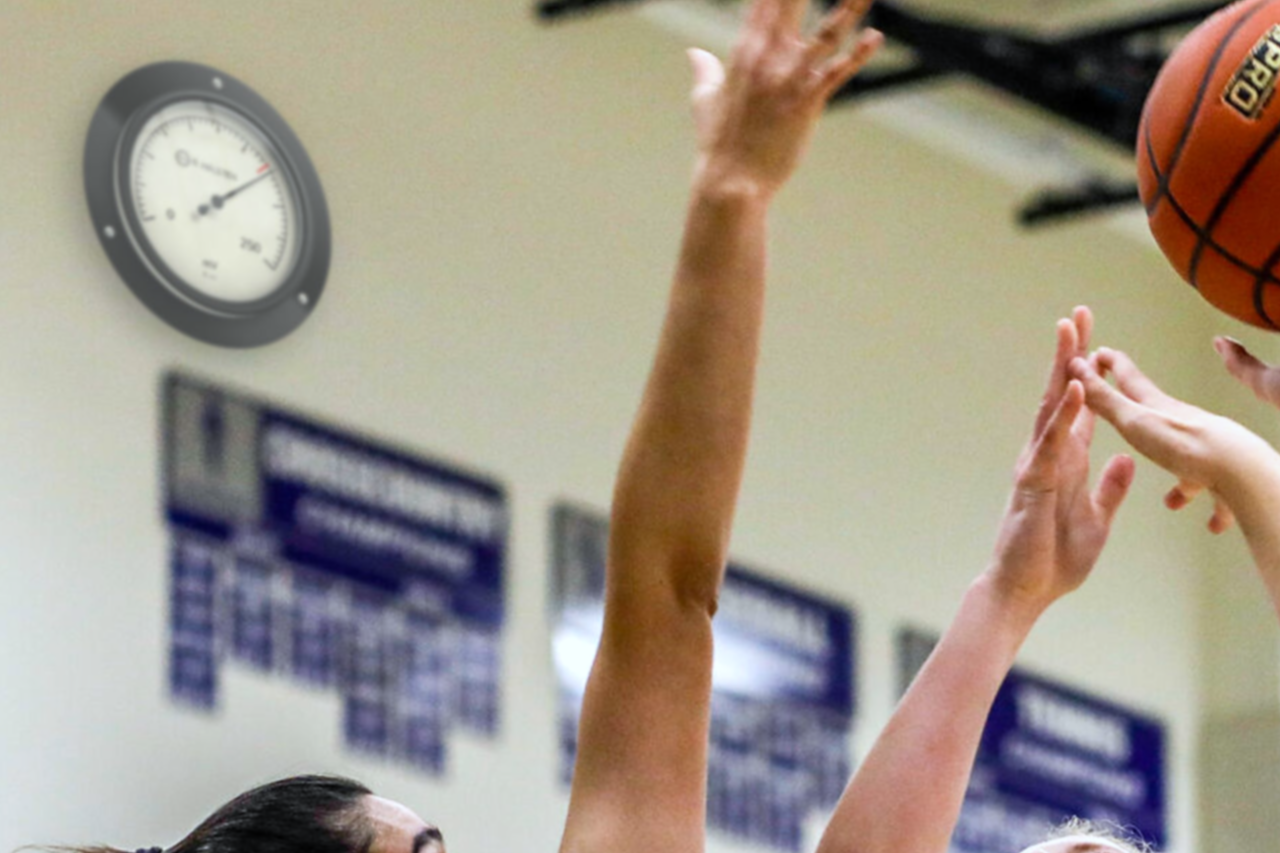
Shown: 175,mV
